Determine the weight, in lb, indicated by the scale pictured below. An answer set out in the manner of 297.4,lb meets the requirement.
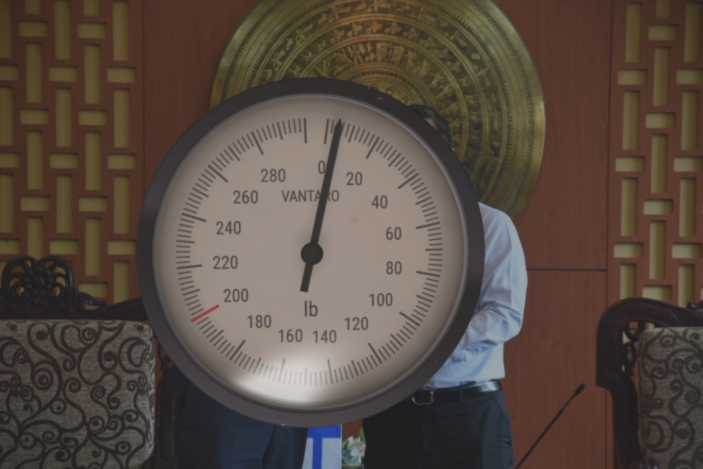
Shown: 4,lb
